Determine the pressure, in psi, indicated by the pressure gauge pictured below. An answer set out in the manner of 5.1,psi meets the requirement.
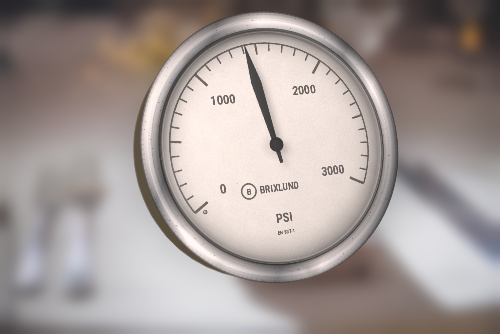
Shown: 1400,psi
